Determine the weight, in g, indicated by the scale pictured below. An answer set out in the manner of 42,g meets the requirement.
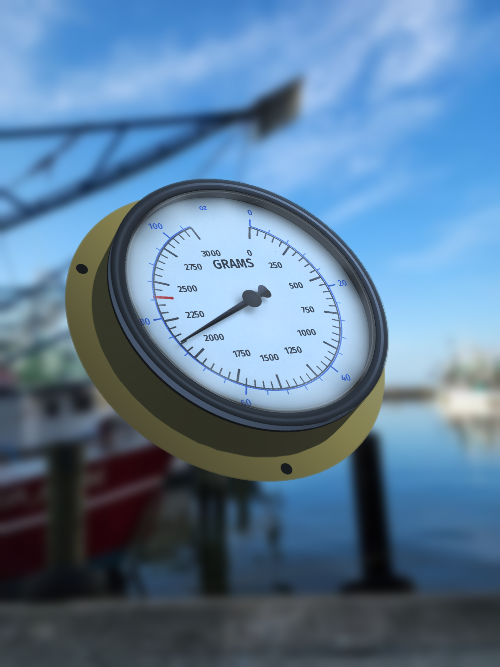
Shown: 2100,g
